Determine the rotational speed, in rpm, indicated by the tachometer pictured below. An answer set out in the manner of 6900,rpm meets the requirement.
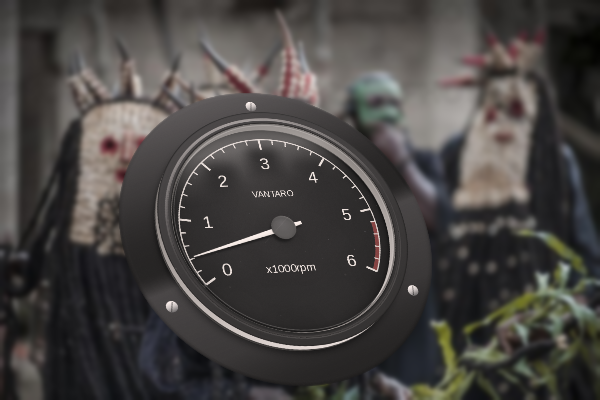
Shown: 400,rpm
